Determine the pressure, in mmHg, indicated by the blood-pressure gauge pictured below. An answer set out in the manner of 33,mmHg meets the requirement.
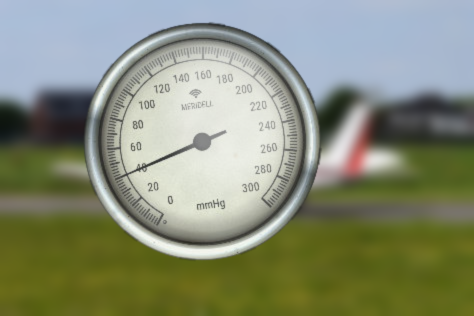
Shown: 40,mmHg
